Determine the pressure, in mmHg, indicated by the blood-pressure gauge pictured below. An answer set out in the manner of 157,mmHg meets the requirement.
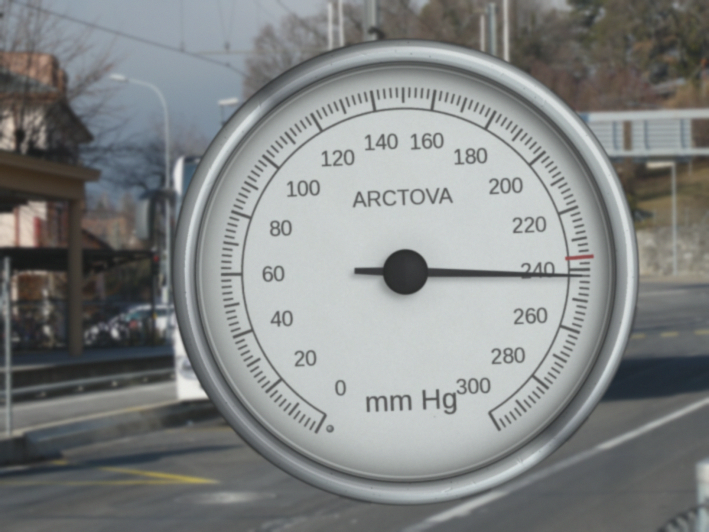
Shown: 242,mmHg
